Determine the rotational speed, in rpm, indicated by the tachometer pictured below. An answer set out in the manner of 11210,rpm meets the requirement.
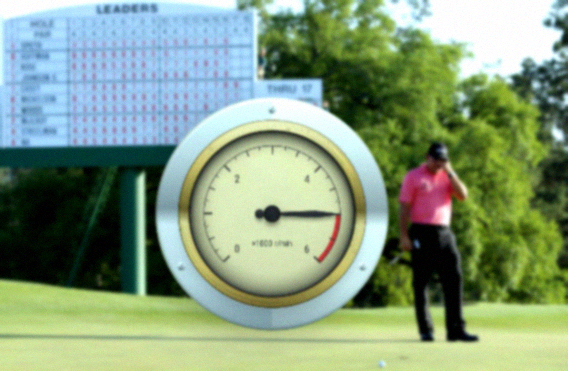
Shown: 5000,rpm
